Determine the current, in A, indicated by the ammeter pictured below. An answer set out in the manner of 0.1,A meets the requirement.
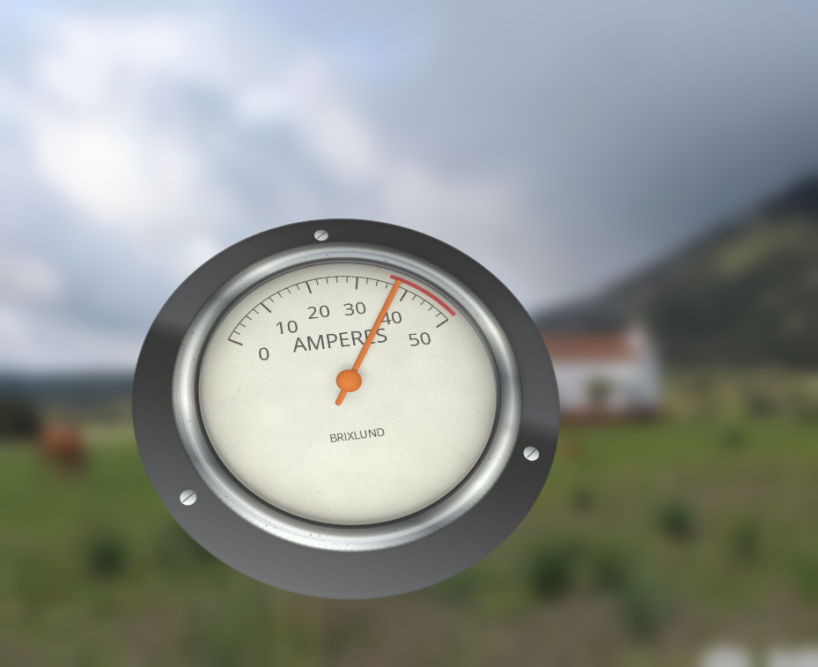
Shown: 38,A
